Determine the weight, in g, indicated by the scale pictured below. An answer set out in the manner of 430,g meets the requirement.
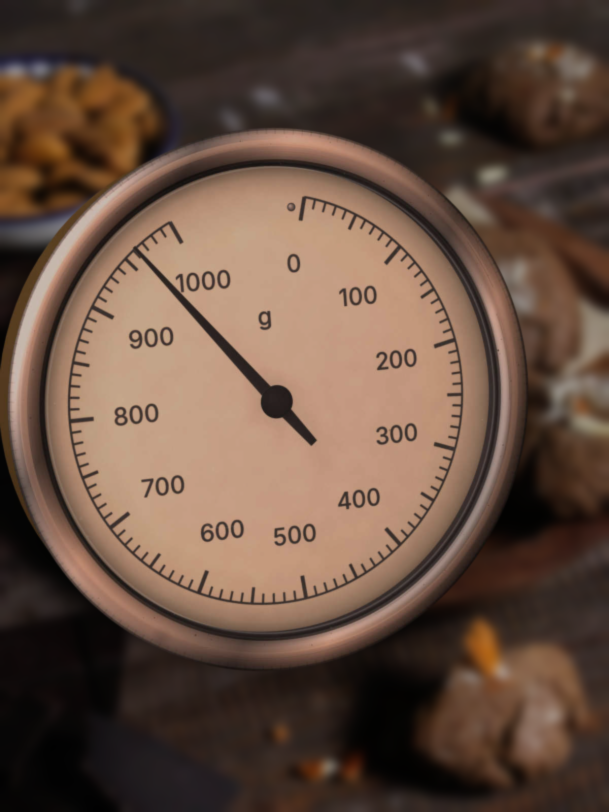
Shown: 960,g
